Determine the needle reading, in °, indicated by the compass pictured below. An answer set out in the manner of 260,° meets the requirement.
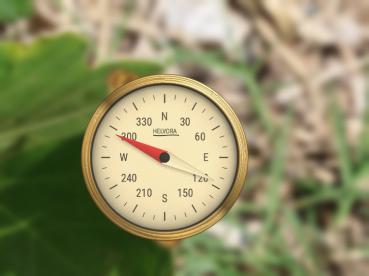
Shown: 295,°
